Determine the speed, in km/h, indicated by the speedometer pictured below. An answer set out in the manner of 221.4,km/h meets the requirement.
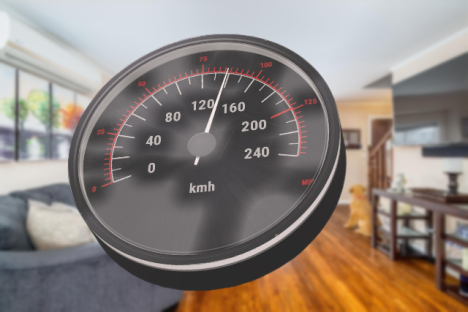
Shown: 140,km/h
